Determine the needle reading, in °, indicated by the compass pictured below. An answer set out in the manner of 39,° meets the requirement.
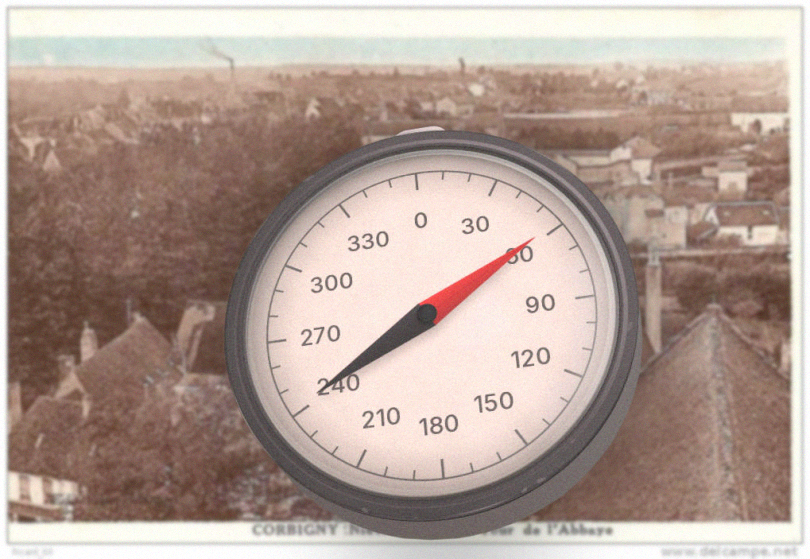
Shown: 60,°
